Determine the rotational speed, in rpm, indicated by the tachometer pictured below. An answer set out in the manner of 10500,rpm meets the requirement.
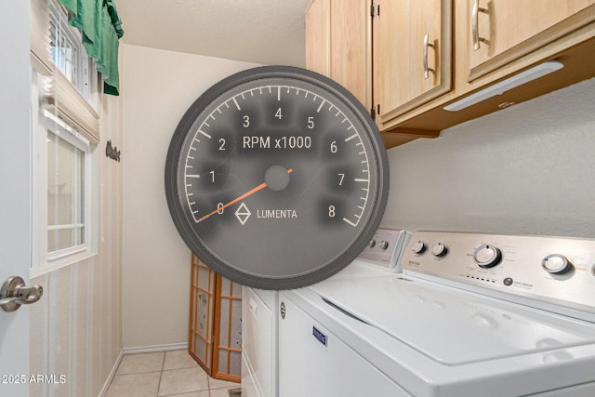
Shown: 0,rpm
